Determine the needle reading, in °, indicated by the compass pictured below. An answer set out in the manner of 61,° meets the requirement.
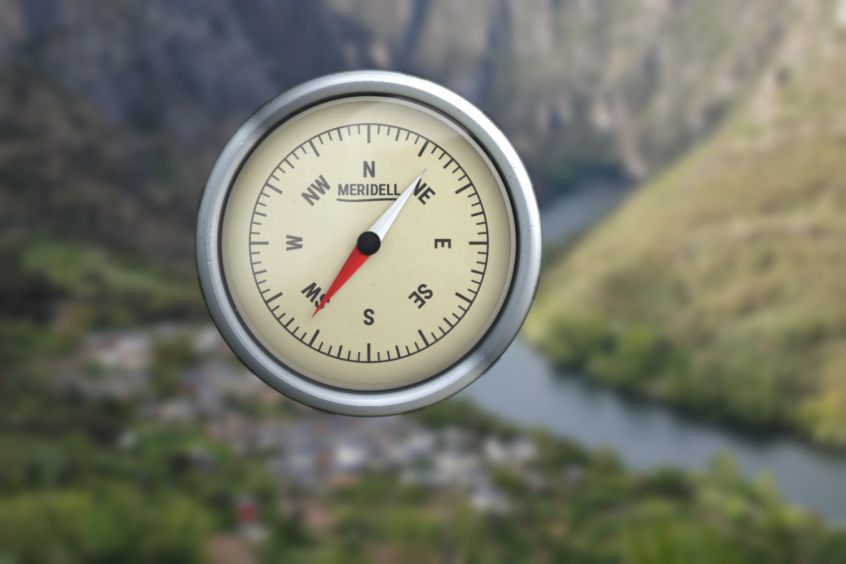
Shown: 217.5,°
